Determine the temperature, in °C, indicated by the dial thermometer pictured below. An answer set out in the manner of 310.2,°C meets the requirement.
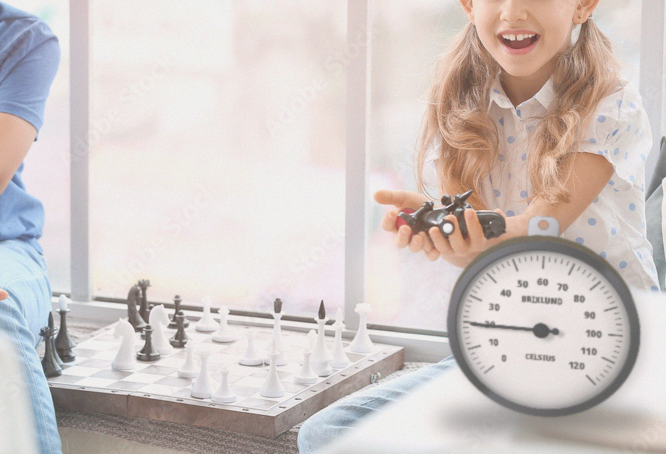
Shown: 20,°C
